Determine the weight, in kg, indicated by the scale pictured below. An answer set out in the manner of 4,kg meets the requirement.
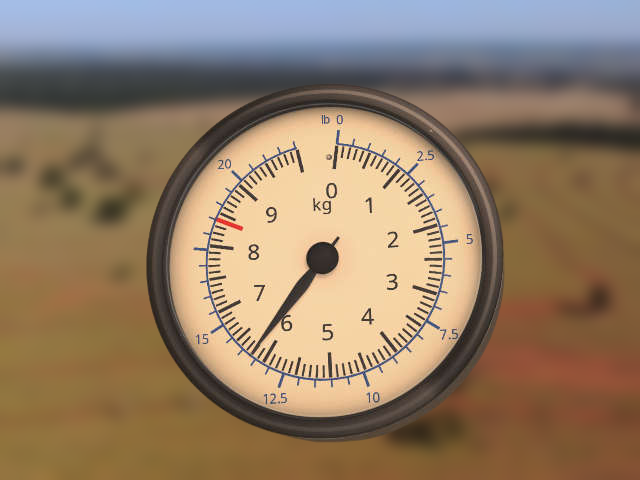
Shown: 6.2,kg
